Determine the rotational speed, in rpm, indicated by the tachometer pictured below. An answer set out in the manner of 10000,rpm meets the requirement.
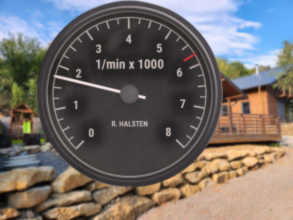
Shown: 1750,rpm
